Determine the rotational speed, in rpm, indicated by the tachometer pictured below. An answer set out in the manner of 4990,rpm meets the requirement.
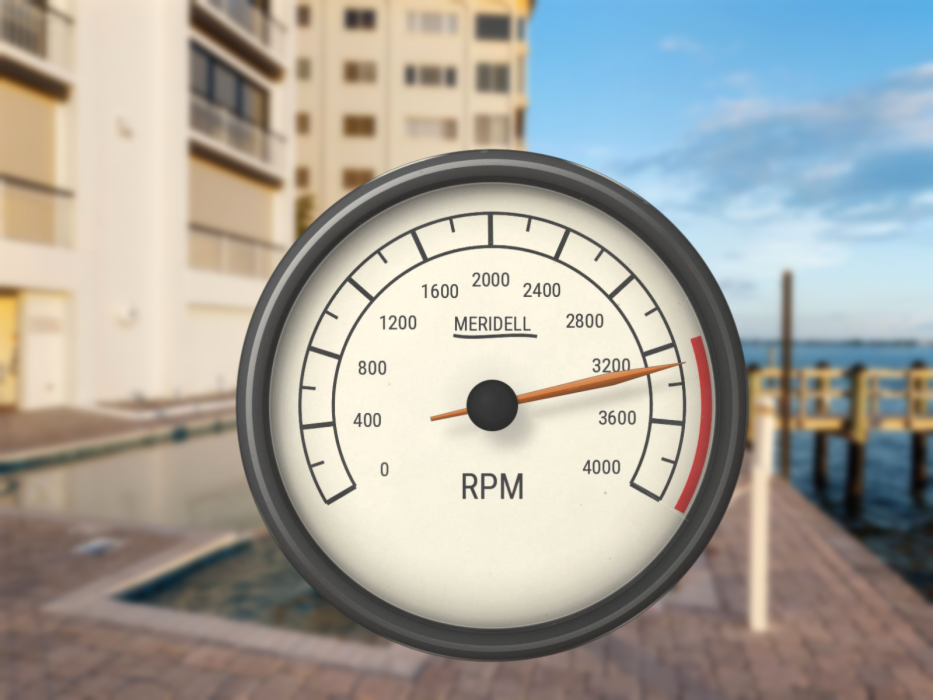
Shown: 3300,rpm
